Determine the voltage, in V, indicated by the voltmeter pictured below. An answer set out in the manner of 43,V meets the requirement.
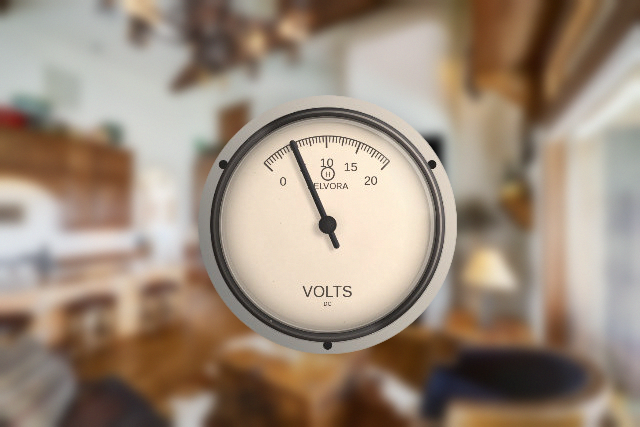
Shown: 5,V
